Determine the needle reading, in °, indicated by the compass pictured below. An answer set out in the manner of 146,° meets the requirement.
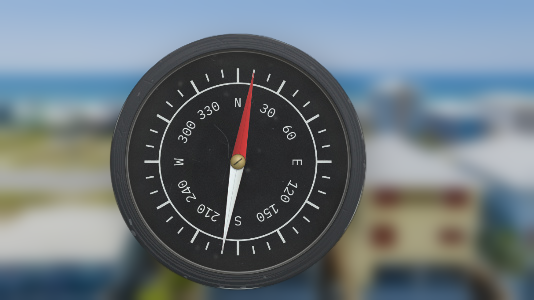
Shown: 10,°
